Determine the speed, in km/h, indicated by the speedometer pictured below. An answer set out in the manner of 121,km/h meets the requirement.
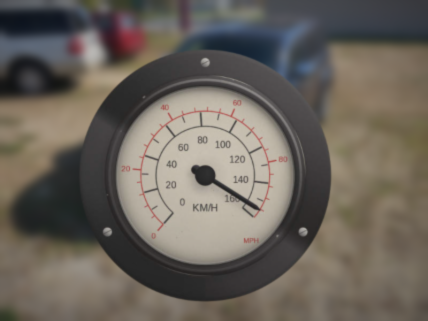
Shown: 155,km/h
